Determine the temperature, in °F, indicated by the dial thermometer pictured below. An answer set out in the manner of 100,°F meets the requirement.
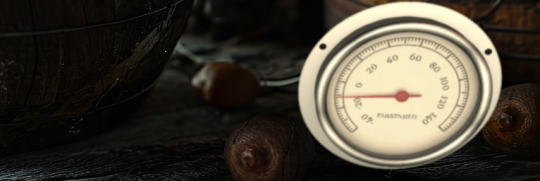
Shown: -10,°F
